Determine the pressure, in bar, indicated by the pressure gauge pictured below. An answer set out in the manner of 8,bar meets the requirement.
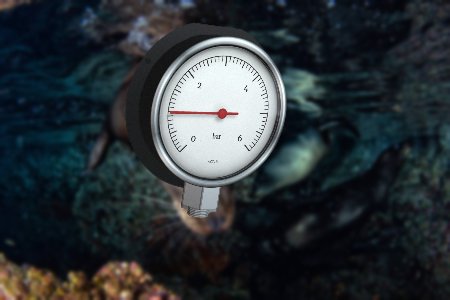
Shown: 1,bar
